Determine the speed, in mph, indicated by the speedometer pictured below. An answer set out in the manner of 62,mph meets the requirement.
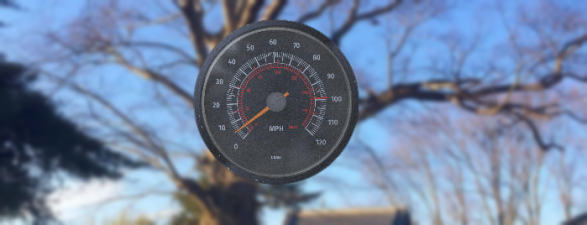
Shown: 5,mph
